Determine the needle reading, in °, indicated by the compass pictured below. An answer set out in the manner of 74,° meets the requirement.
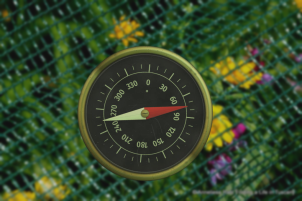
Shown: 75,°
